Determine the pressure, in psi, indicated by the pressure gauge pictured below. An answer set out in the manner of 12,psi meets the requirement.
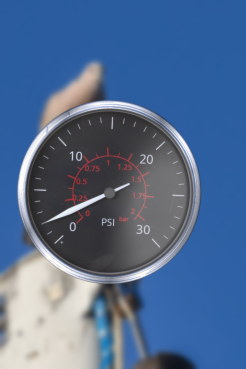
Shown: 2,psi
